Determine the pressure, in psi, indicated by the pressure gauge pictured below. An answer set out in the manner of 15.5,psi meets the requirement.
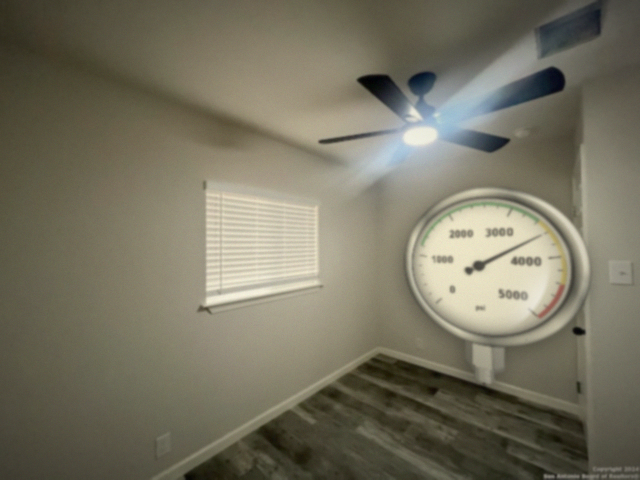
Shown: 3600,psi
